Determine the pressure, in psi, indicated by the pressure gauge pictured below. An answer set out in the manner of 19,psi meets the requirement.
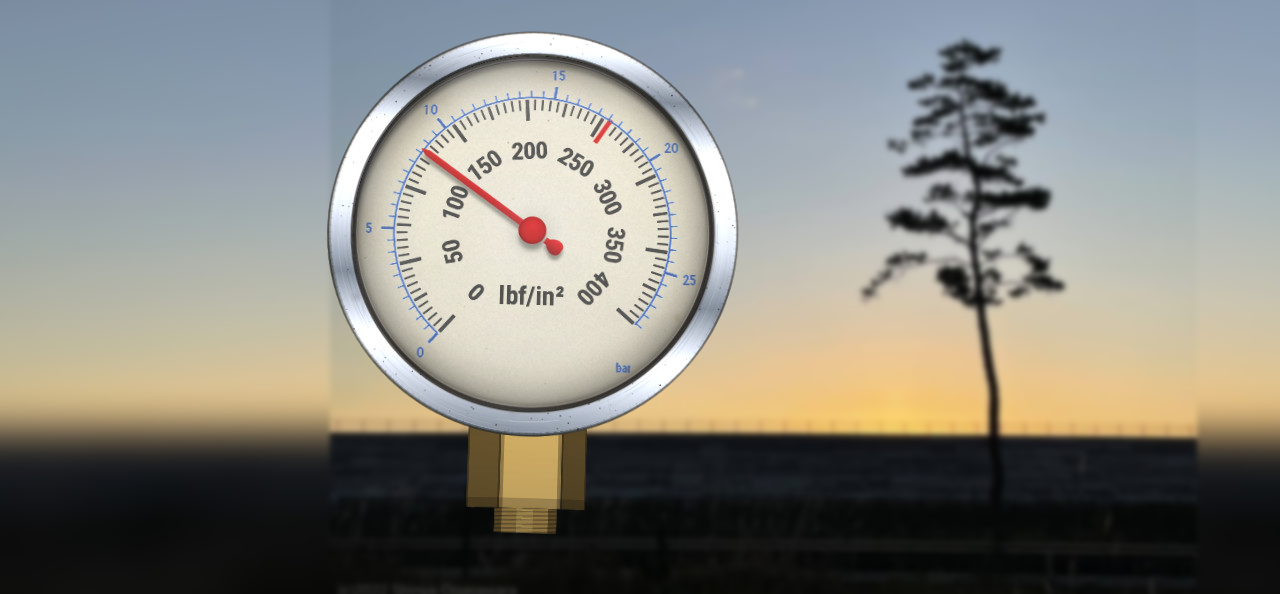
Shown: 125,psi
